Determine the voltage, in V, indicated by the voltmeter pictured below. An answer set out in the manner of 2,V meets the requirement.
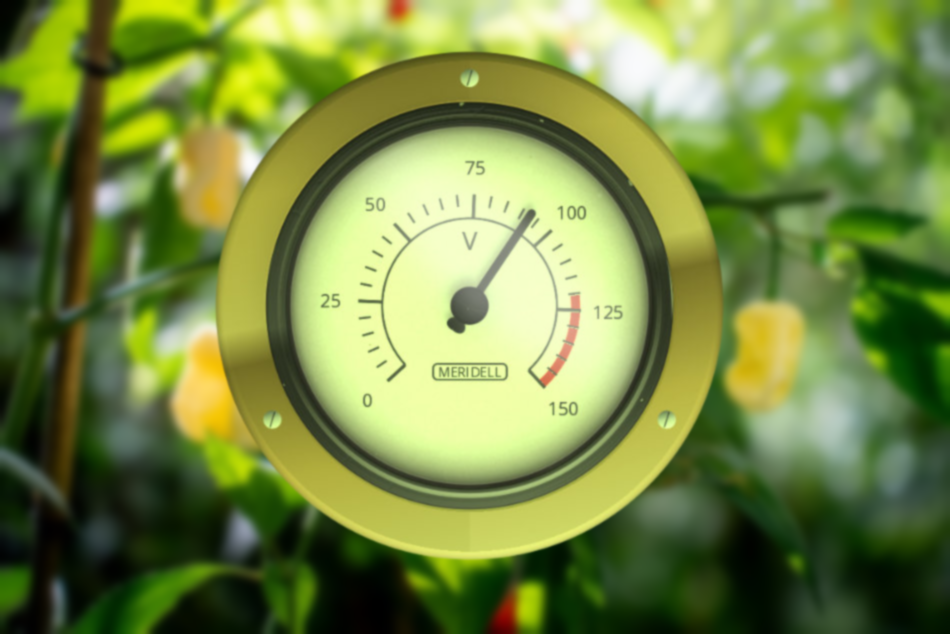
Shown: 92.5,V
